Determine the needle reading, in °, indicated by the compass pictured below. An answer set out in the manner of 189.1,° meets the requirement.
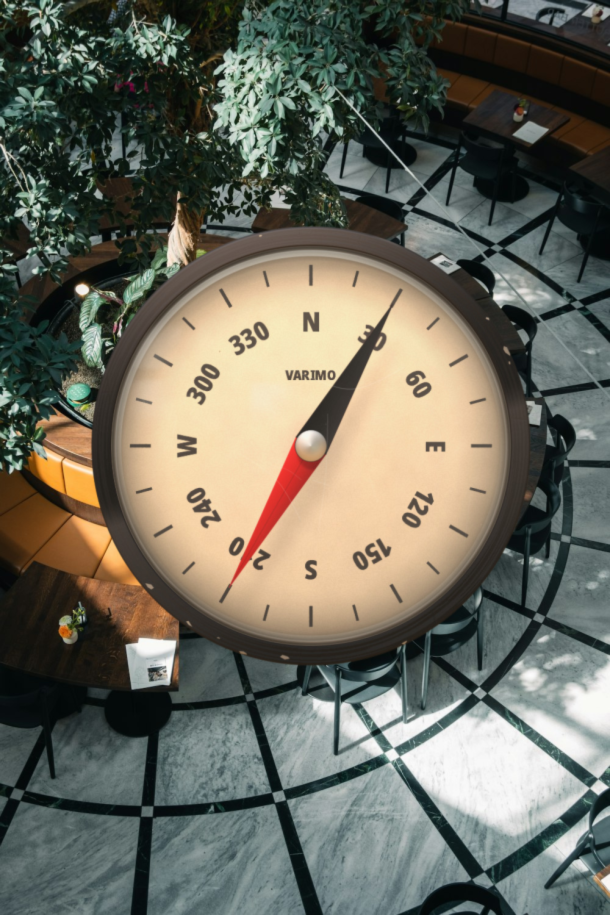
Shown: 210,°
